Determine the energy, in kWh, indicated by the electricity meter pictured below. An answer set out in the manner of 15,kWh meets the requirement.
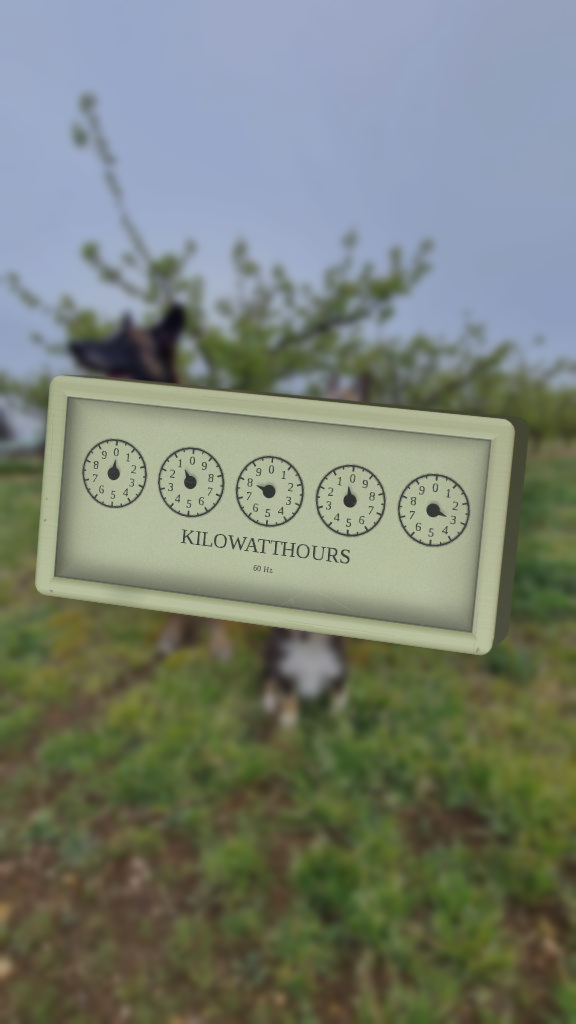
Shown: 803,kWh
